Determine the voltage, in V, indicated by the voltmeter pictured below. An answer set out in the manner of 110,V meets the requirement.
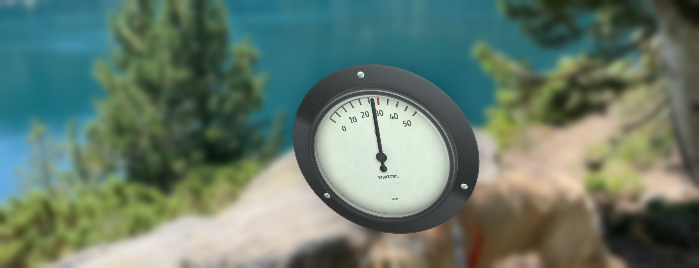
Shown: 27.5,V
